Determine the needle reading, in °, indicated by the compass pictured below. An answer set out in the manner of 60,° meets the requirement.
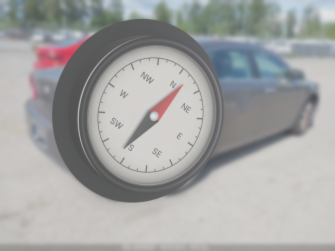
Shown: 10,°
